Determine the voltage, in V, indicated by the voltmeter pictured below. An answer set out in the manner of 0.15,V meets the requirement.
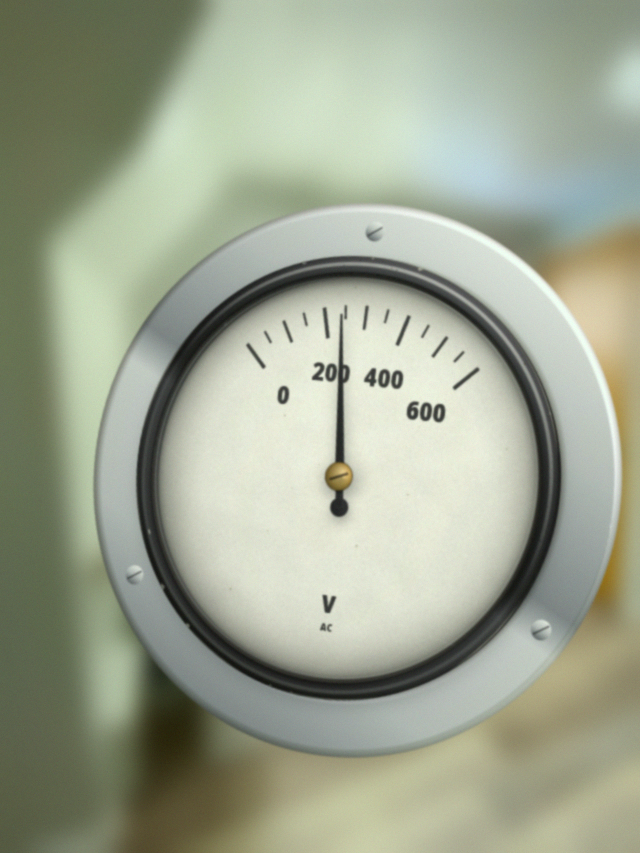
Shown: 250,V
